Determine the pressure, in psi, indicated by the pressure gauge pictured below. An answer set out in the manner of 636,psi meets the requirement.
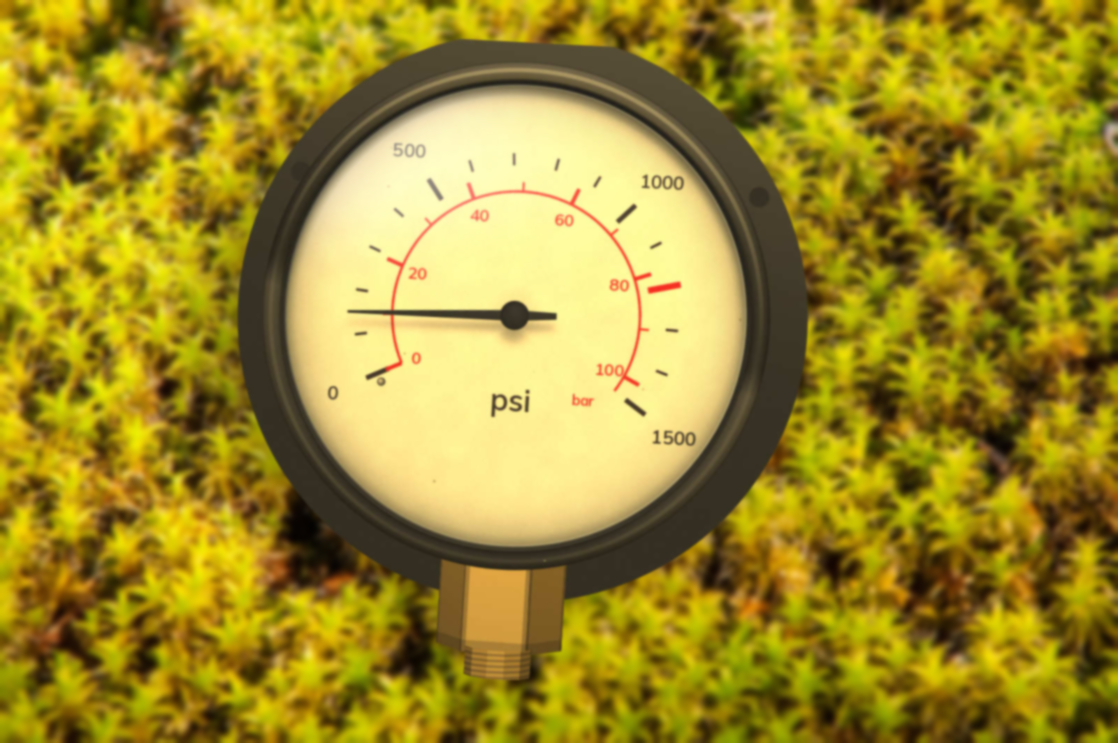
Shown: 150,psi
